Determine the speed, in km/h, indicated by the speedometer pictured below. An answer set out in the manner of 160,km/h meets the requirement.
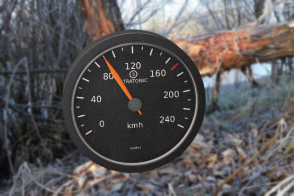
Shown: 90,km/h
